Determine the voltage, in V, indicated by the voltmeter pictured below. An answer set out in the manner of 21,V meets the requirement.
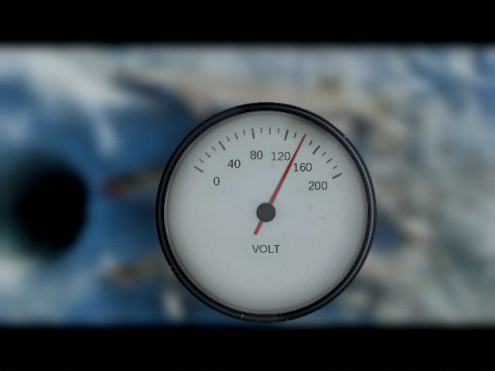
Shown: 140,V
